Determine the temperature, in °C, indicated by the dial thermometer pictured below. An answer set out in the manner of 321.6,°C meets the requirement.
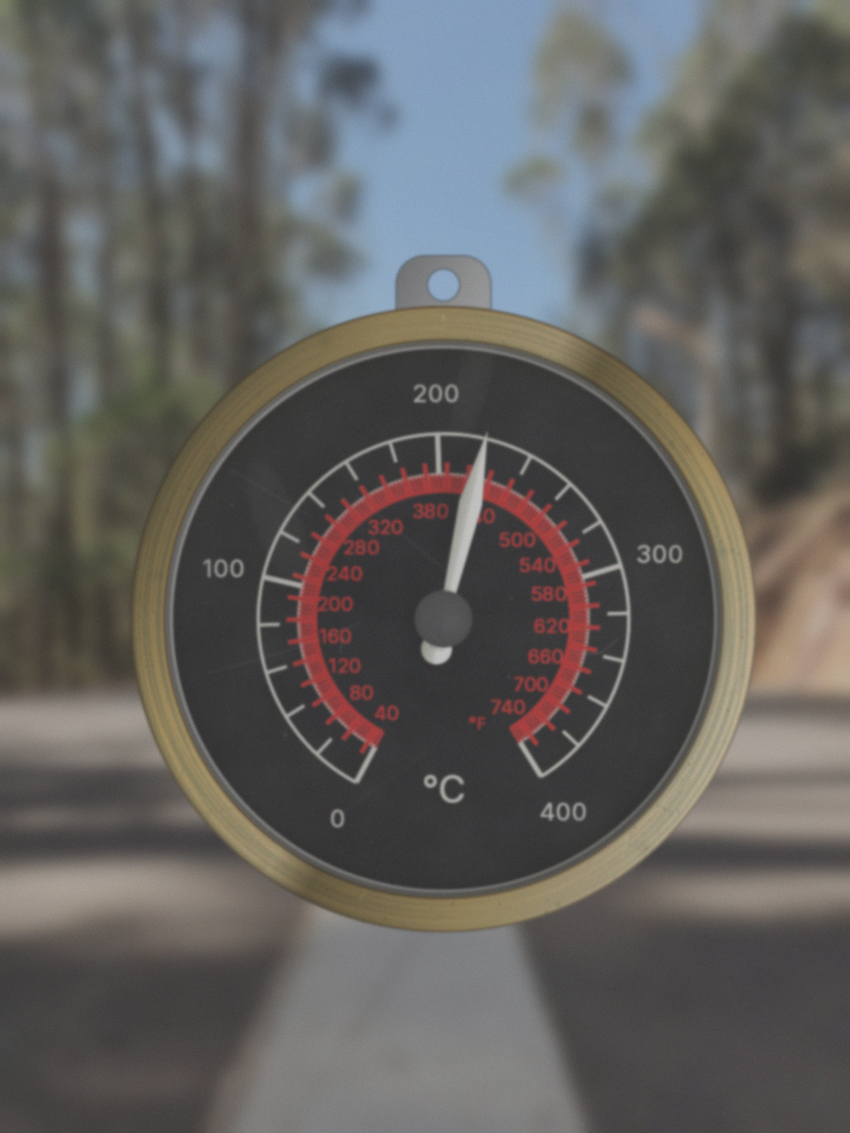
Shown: 220,°C
